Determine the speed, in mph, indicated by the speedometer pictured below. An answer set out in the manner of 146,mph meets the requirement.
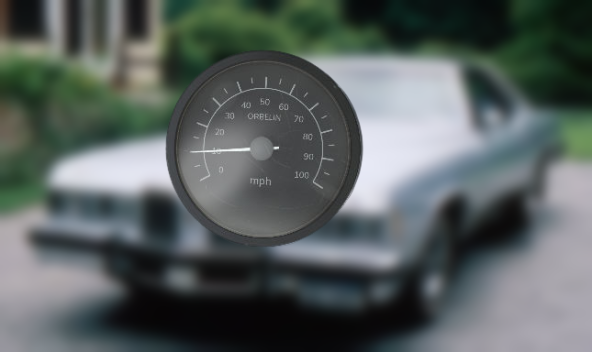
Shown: 10,mph
